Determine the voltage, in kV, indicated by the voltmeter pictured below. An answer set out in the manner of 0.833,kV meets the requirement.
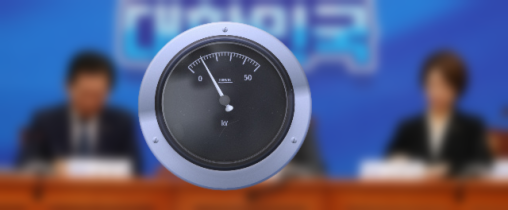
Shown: 10,kV
